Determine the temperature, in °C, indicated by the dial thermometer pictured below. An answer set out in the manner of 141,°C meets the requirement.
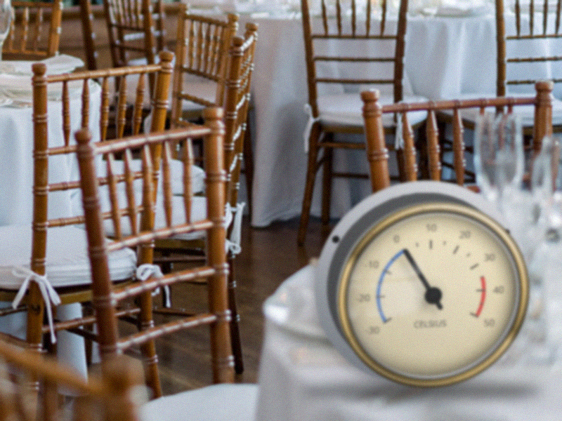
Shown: 0,°C
